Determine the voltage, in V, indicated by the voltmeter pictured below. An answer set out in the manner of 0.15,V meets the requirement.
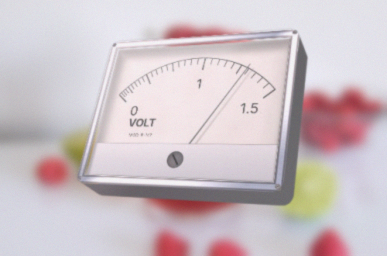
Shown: 1.3,V
